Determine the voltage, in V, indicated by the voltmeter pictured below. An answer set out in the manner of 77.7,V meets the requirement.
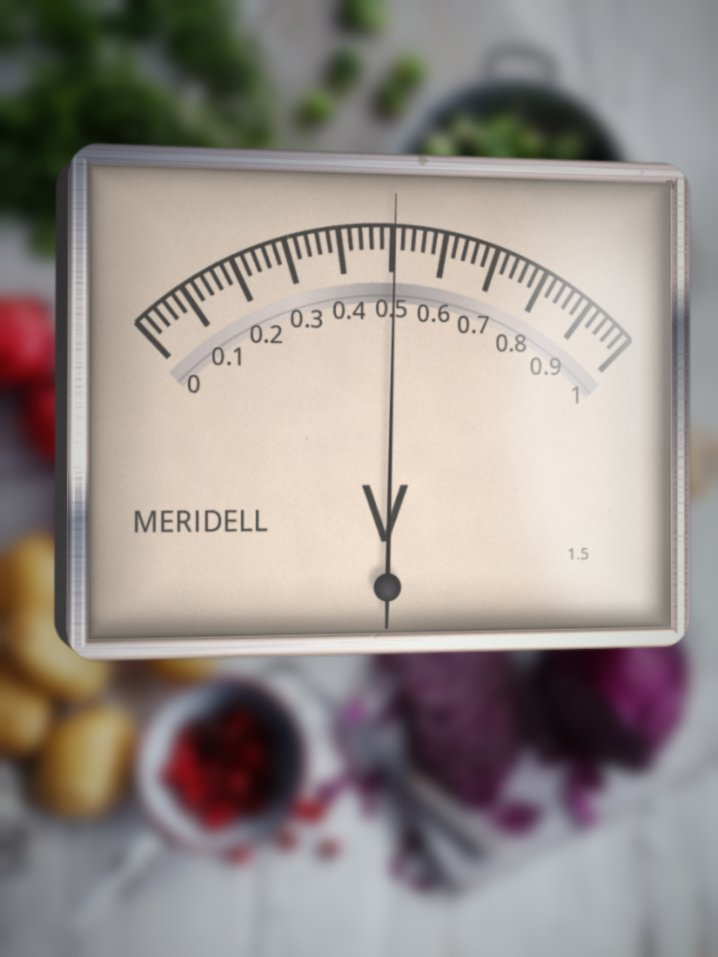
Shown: 0.5,V
